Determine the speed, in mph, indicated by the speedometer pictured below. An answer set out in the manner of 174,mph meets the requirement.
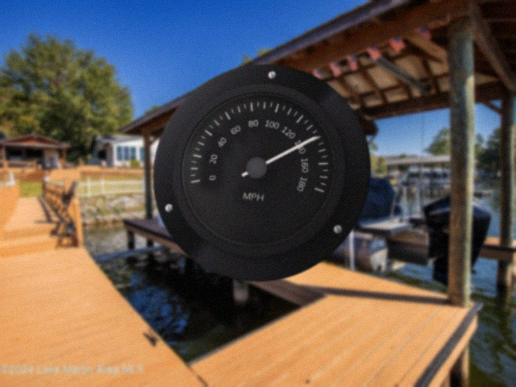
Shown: 140,mph
